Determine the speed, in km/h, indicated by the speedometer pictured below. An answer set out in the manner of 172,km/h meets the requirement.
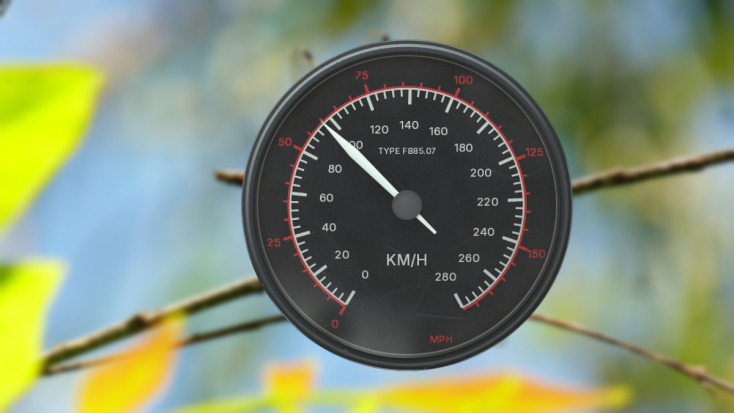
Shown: 96,km/h
